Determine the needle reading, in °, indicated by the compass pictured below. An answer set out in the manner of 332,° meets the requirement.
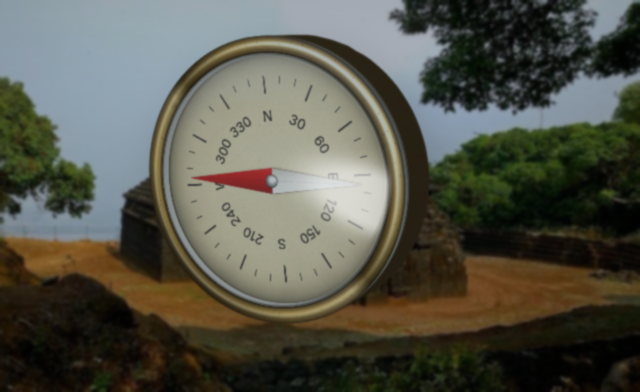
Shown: 275,°
